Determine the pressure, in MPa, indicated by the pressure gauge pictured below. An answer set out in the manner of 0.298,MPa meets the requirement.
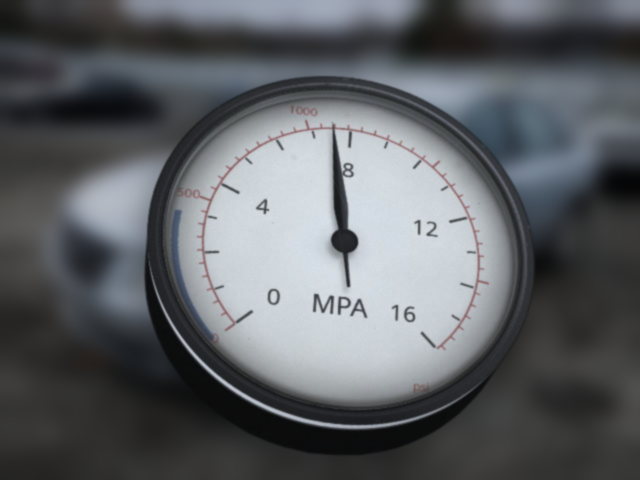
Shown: 7.5,MPa
